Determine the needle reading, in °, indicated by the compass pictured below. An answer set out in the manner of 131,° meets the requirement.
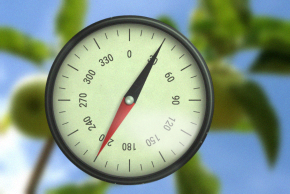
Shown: 210,°
